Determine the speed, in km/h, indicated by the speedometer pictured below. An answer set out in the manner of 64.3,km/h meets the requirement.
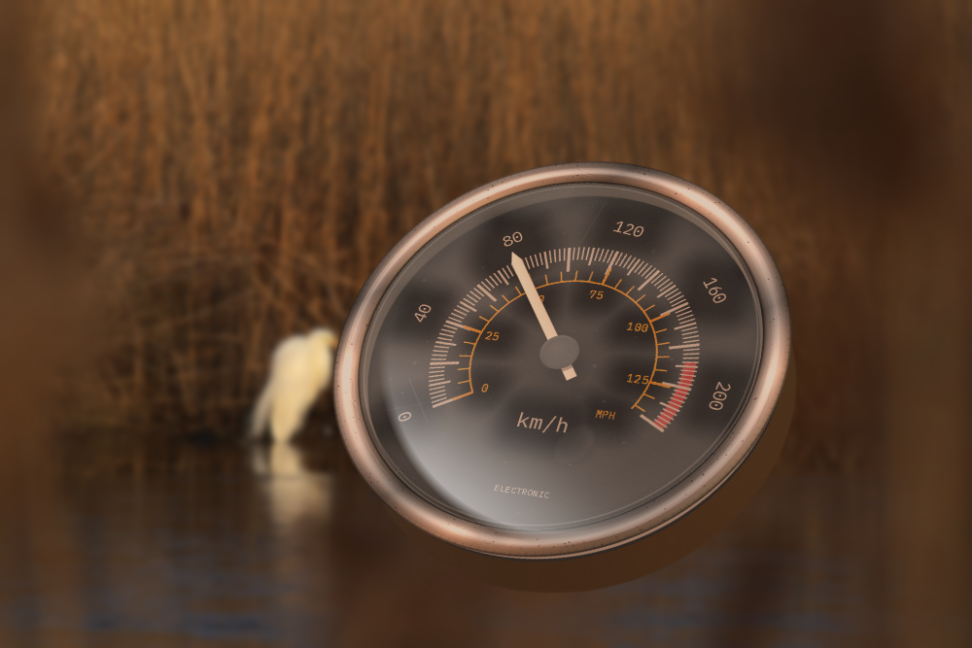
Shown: 78,km/h
